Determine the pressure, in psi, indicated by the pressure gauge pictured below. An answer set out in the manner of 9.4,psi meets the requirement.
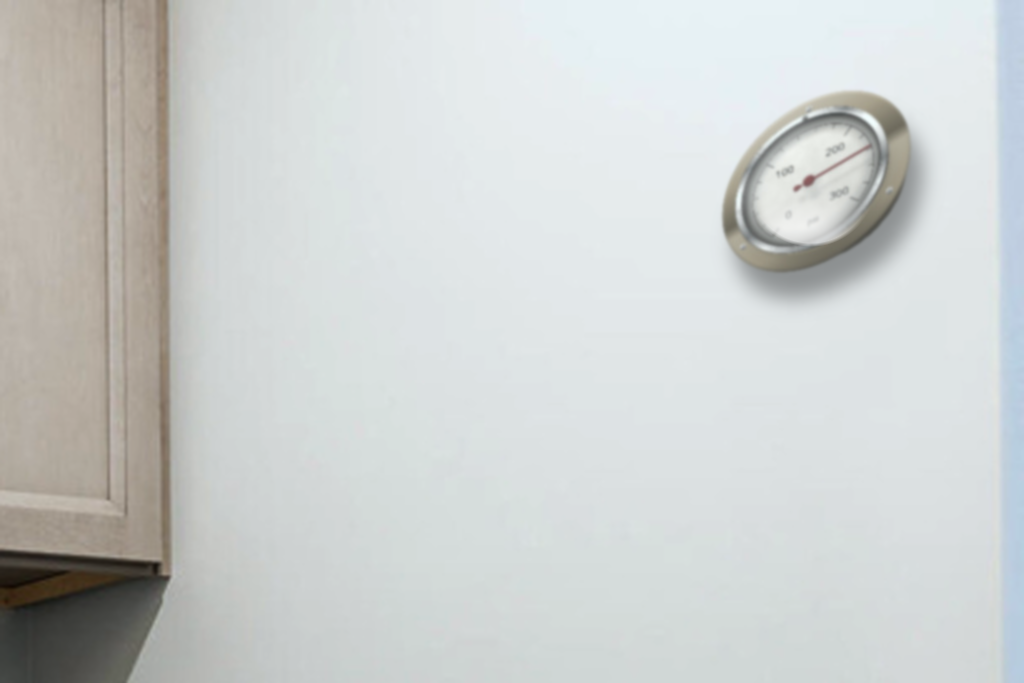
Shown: 240,psi
